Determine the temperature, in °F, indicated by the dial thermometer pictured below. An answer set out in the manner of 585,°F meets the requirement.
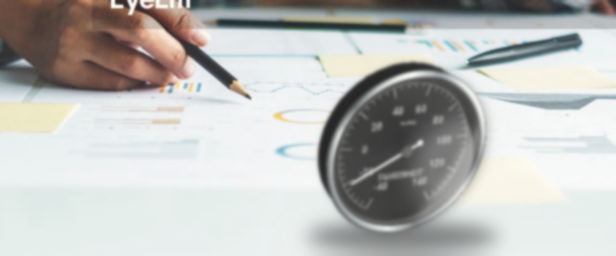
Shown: -20,°F
